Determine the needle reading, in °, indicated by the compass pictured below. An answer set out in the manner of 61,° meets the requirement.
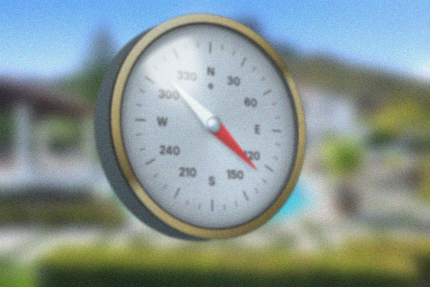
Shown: 130,°
